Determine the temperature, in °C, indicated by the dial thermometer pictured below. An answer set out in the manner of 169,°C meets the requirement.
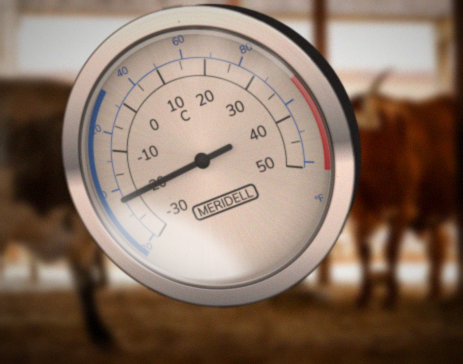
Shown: -20,°C
